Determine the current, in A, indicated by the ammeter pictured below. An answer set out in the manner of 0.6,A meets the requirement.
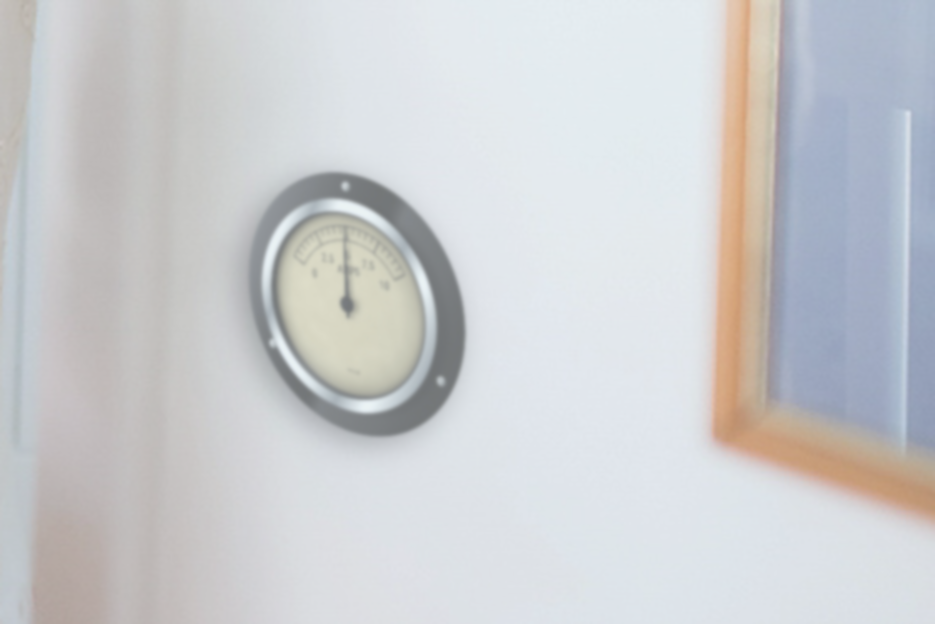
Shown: 5,A
